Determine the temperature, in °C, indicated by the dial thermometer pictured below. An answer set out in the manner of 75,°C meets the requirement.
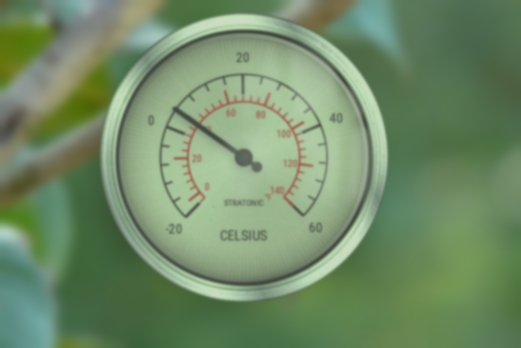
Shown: 4,°C
